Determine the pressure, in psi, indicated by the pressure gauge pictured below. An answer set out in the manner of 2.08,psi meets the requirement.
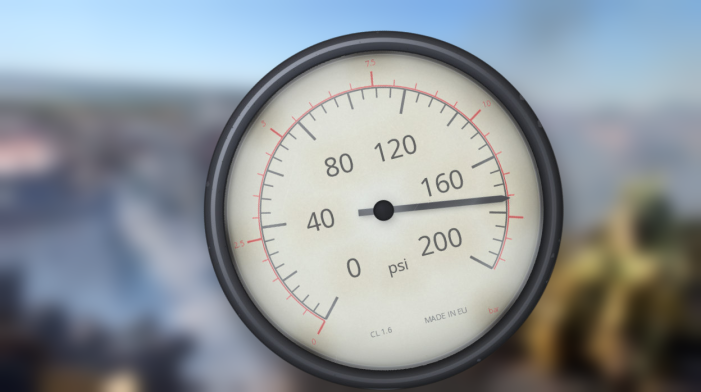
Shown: 175,psi
